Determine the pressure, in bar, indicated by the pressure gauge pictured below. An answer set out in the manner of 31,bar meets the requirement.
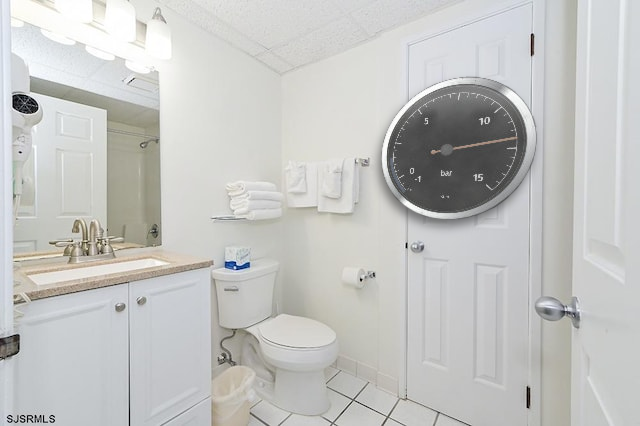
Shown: 12,bar
